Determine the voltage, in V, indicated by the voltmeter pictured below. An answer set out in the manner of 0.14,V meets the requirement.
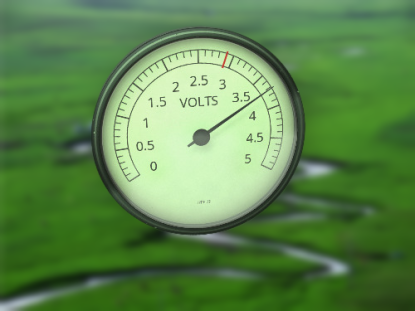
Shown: 3.7,V
